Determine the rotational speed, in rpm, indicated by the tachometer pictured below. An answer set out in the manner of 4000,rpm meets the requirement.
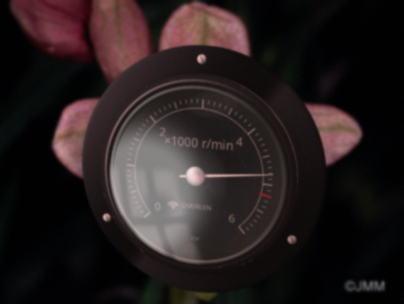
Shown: 4800,rpm
